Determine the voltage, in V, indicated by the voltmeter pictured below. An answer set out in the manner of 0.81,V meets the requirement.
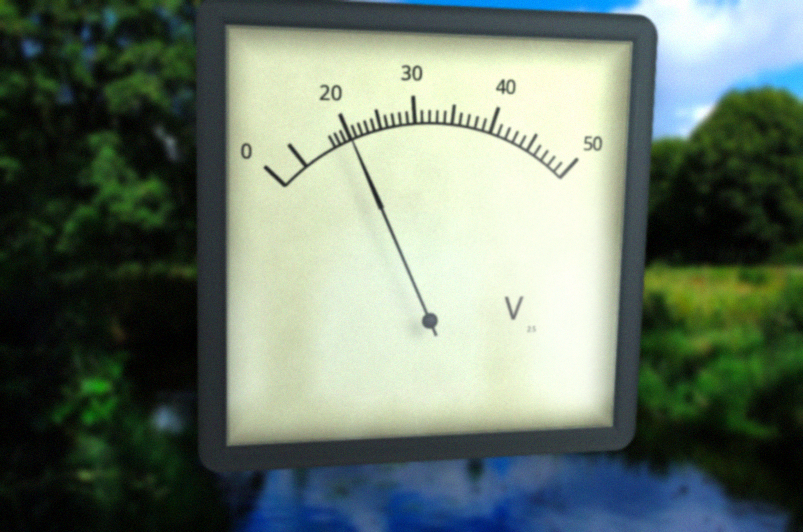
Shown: 20,V
